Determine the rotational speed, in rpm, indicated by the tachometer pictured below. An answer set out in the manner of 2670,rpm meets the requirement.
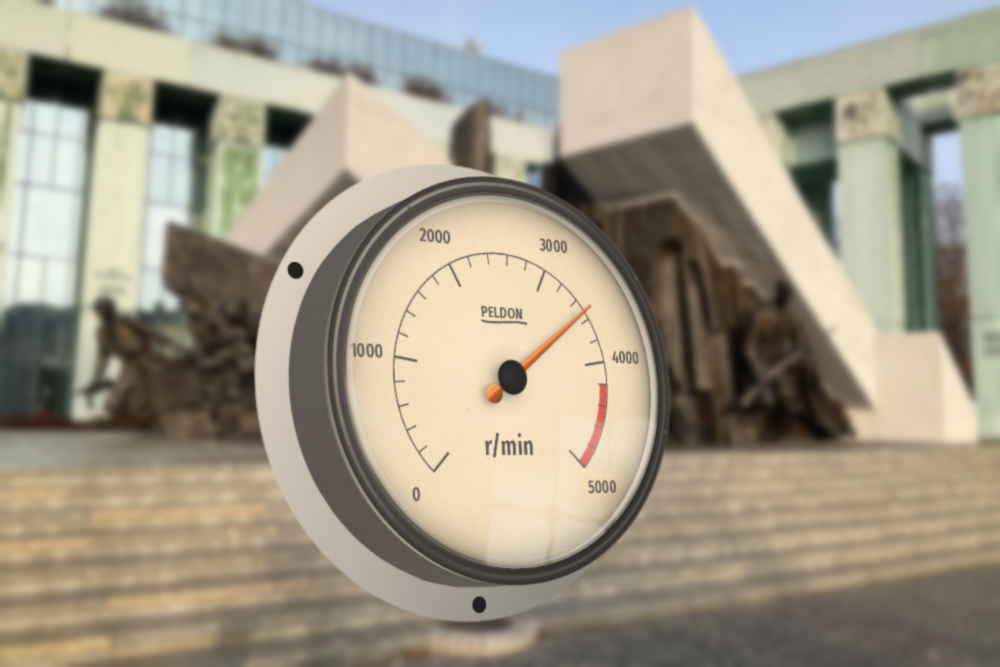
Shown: 3500,rpm
